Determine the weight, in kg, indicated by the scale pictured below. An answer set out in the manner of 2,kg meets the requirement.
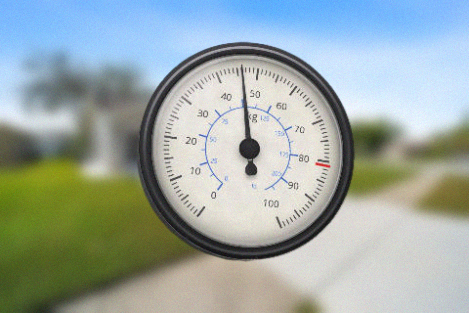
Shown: 46,kg
